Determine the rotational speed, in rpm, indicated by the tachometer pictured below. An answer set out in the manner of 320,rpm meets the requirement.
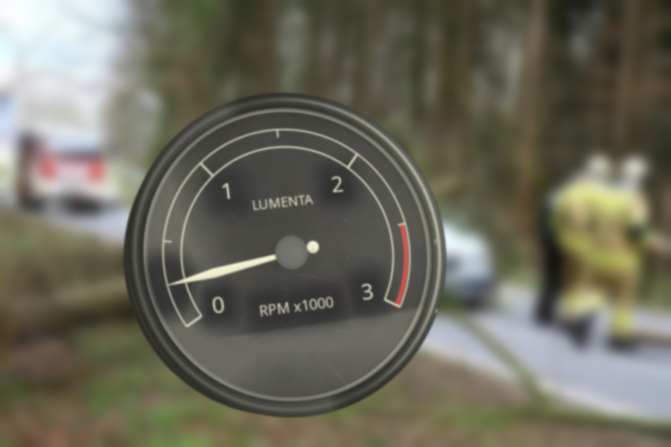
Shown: 250,rpm
